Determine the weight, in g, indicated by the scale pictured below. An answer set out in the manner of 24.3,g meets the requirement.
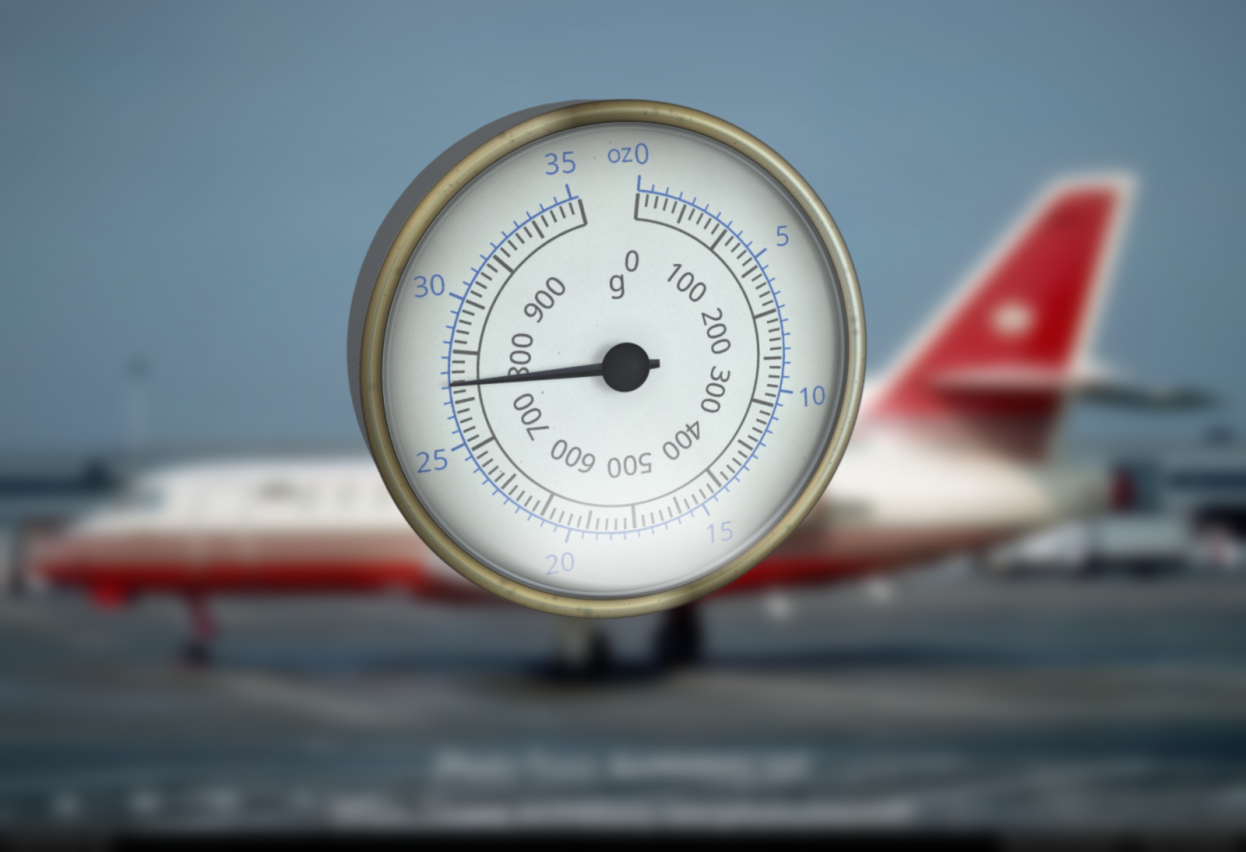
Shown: 770,g
